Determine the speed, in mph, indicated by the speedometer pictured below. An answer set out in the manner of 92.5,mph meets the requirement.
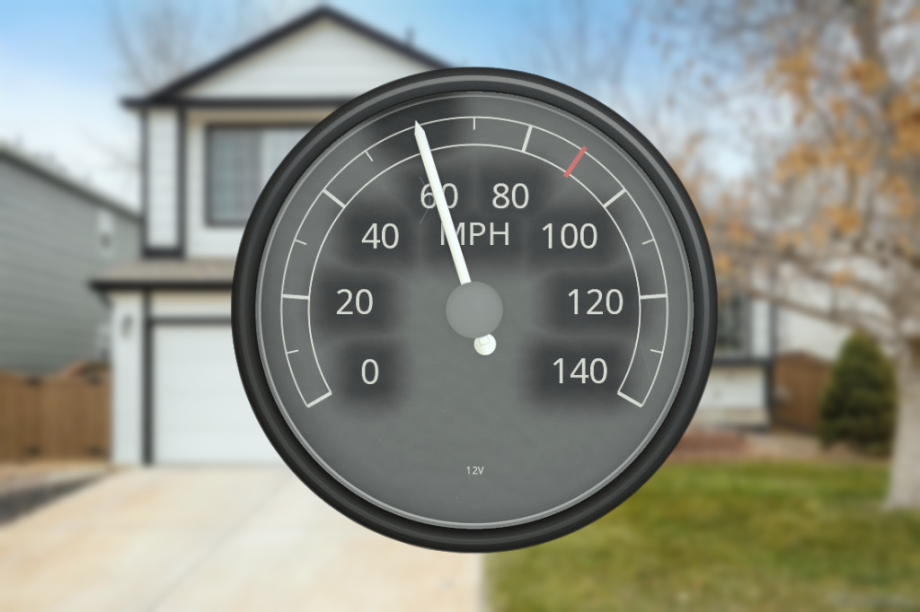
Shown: 60,mph
